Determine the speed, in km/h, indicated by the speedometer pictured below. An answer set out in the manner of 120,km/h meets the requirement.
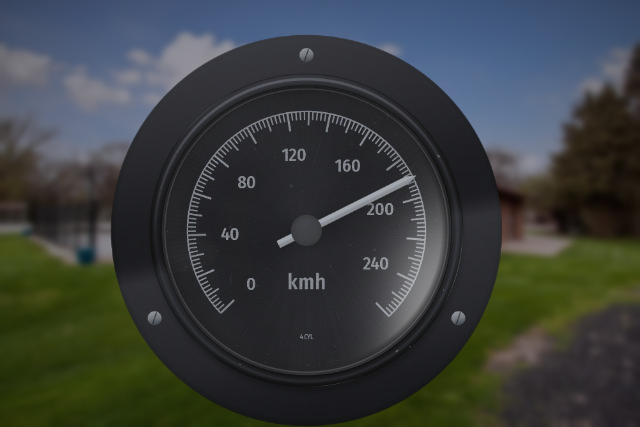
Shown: 190,km/h
